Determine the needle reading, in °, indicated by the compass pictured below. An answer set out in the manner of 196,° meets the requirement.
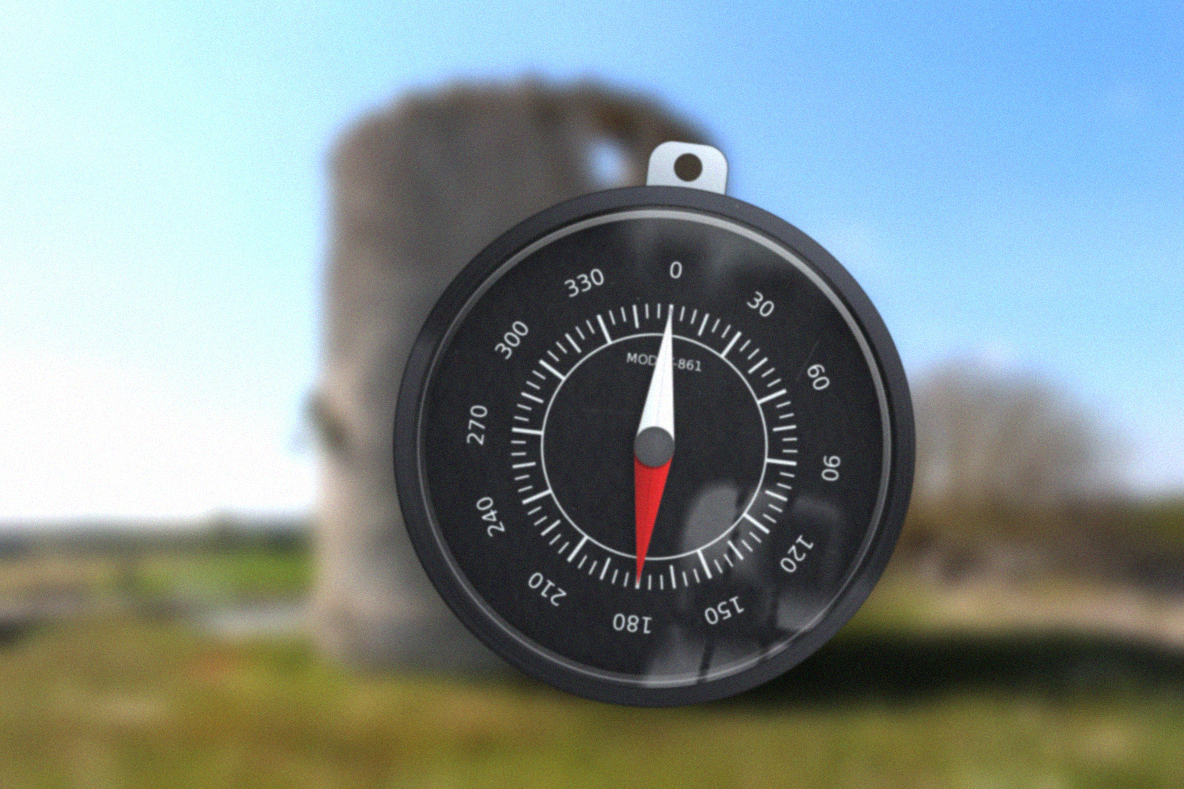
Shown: 180,°
